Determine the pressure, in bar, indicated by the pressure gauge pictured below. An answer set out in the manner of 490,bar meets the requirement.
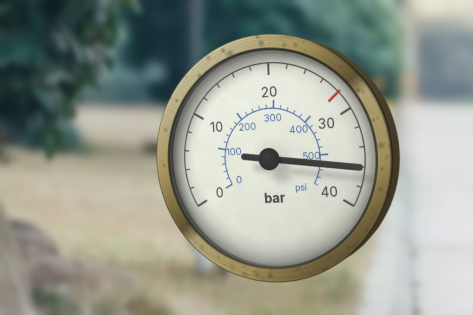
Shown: 36,bar
